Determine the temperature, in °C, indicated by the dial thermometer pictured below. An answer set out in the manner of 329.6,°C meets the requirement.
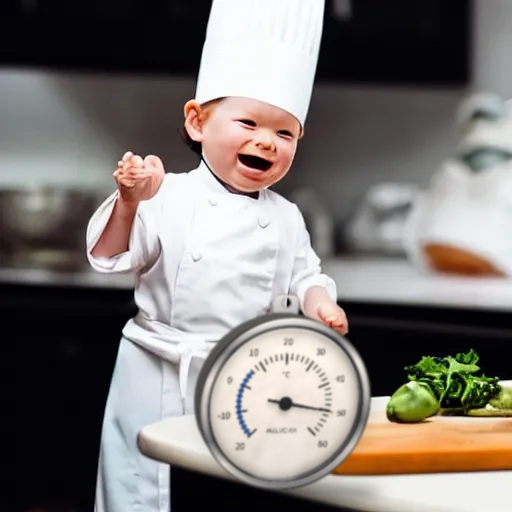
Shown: 50,°C
